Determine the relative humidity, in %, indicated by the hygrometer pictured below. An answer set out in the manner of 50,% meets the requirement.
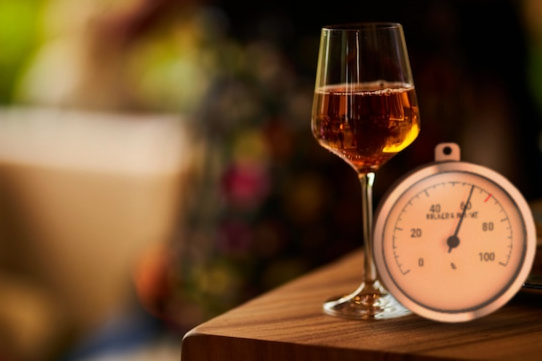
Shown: 60,%
